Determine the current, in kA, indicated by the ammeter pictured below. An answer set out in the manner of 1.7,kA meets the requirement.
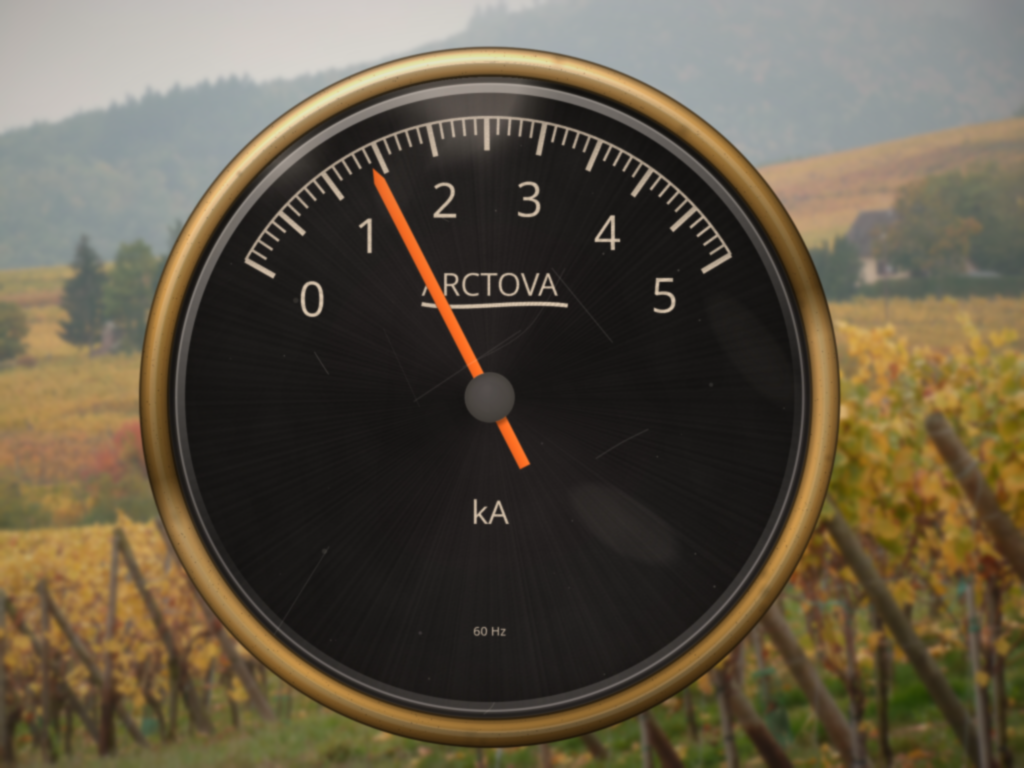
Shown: 1.4,kA
